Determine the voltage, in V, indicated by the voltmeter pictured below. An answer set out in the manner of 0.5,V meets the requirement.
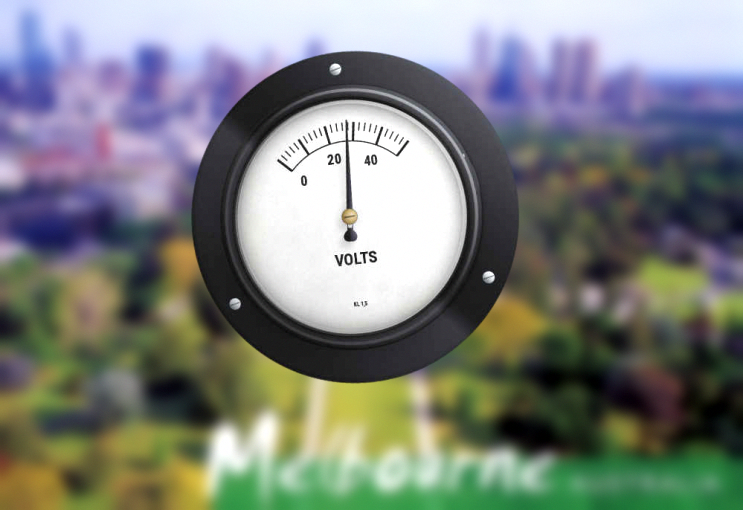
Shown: 28,V
